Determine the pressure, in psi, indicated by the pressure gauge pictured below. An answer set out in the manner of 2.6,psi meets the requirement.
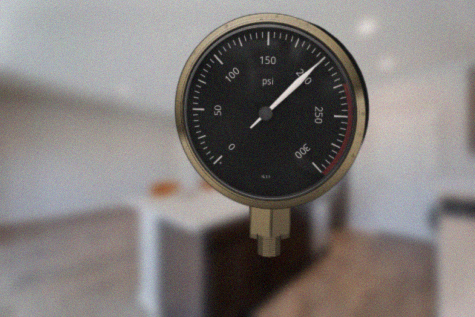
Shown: 200,psi
